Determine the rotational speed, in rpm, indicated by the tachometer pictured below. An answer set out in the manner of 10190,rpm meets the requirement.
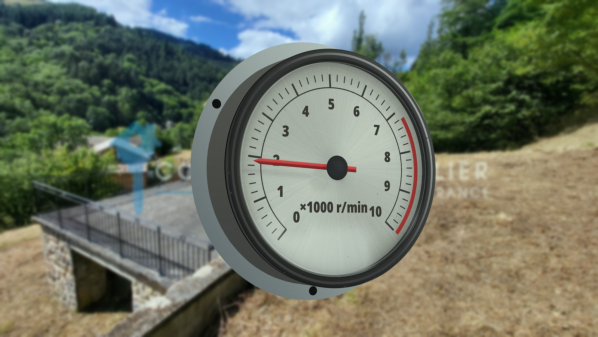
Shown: 1900,rpm
